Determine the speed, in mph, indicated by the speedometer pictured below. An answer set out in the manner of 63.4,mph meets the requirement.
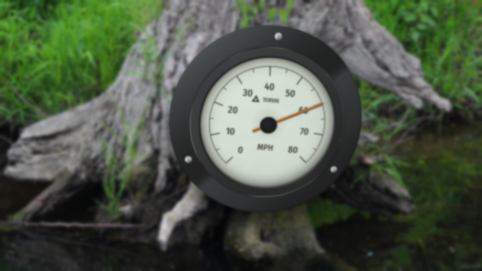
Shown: 60,mph
